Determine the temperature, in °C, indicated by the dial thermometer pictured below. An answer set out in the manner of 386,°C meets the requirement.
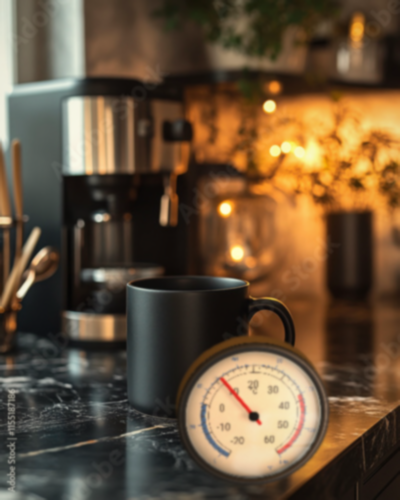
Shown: 10,°C
